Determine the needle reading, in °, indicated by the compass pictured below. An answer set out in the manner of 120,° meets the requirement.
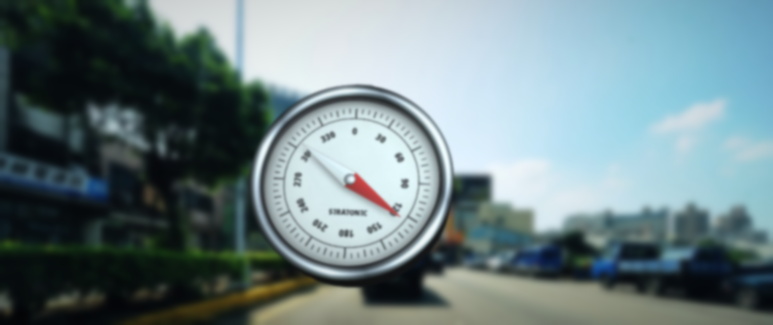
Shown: 125,°
